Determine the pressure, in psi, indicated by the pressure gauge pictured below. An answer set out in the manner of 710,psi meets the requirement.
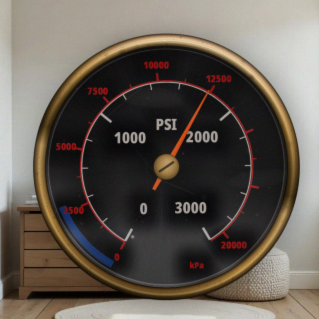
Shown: 1800,psi
